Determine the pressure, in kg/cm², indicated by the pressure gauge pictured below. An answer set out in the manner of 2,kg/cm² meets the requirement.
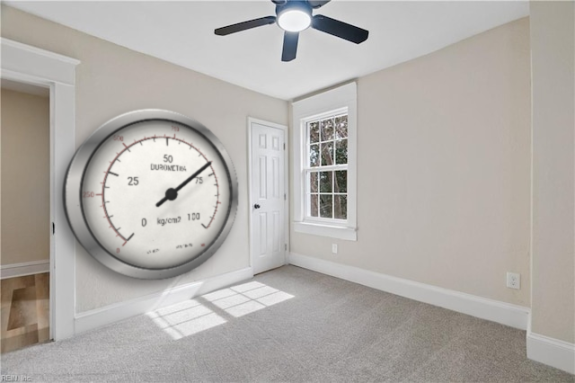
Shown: 70,kg/cm²
